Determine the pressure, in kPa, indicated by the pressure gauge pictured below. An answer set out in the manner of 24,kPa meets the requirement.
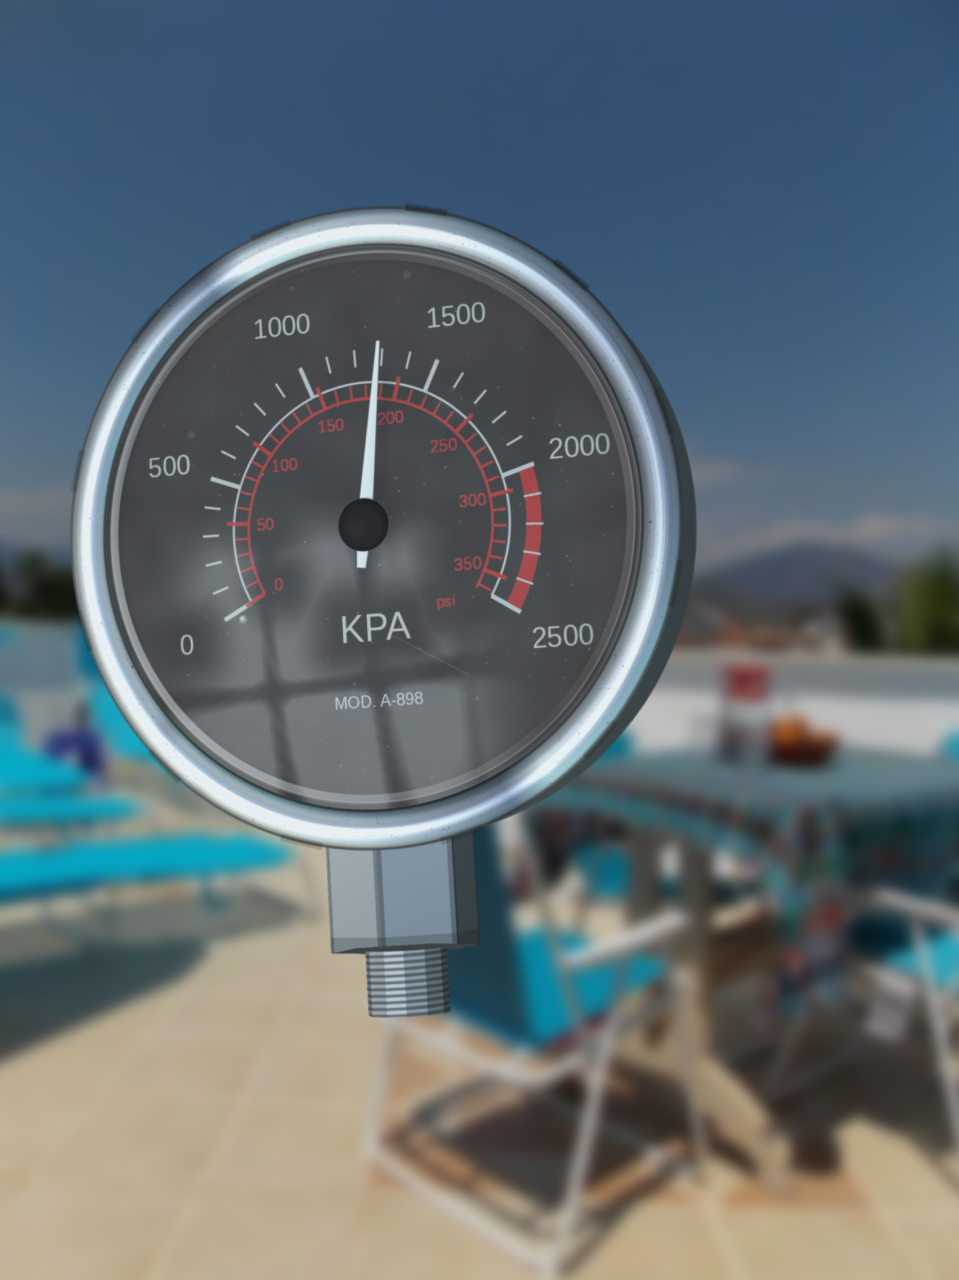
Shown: 1300,kPa
